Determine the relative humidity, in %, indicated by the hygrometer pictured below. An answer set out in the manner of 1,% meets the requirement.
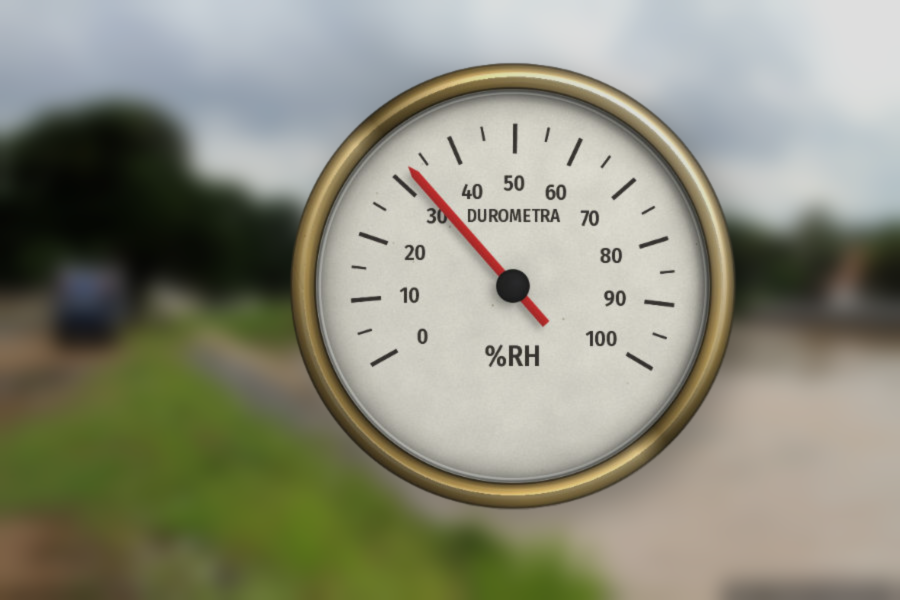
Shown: 32.5,%
